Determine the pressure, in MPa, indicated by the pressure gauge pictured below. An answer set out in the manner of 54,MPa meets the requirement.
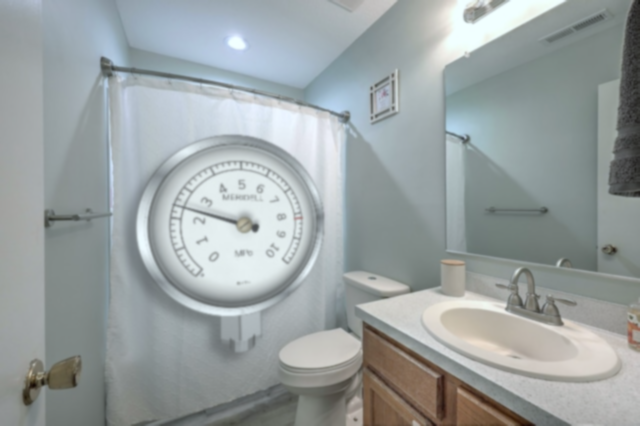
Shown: 2.4,MPa
